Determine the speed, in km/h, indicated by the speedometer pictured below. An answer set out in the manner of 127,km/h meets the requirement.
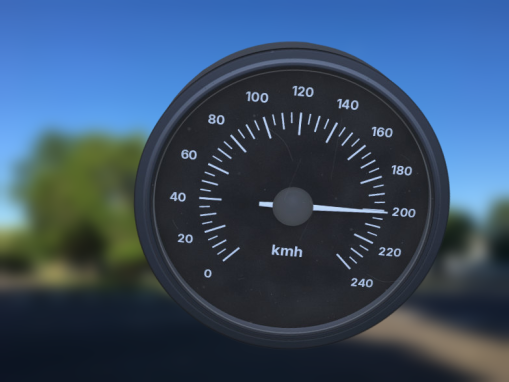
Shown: 200,km/h
